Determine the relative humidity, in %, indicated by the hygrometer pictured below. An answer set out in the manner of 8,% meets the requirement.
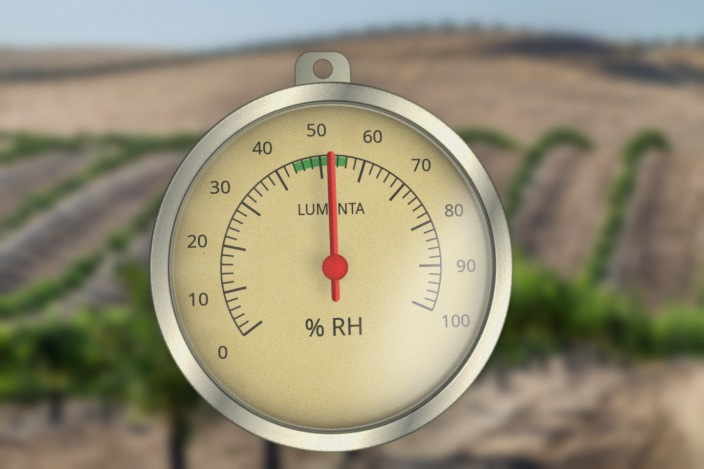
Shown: 52,%
